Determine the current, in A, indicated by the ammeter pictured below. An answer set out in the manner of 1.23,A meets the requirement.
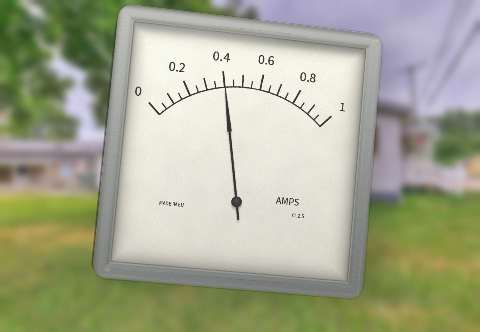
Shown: 0.4,A
